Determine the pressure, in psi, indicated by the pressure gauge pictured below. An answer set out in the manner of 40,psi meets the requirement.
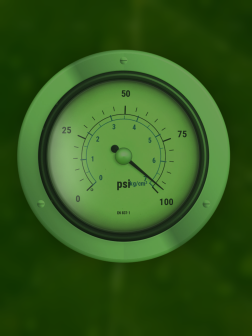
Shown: 97.5,psi
